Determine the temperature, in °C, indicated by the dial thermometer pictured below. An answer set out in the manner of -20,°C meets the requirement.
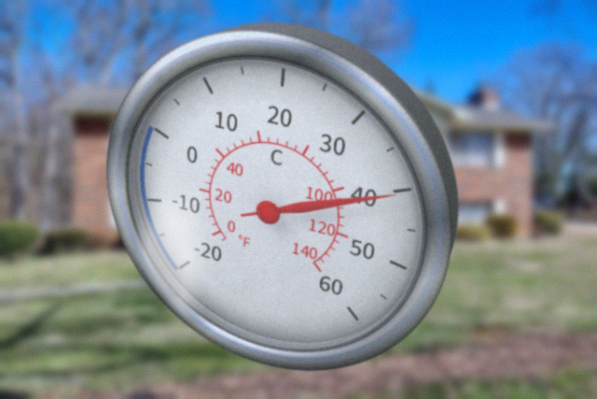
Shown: 40,°C
